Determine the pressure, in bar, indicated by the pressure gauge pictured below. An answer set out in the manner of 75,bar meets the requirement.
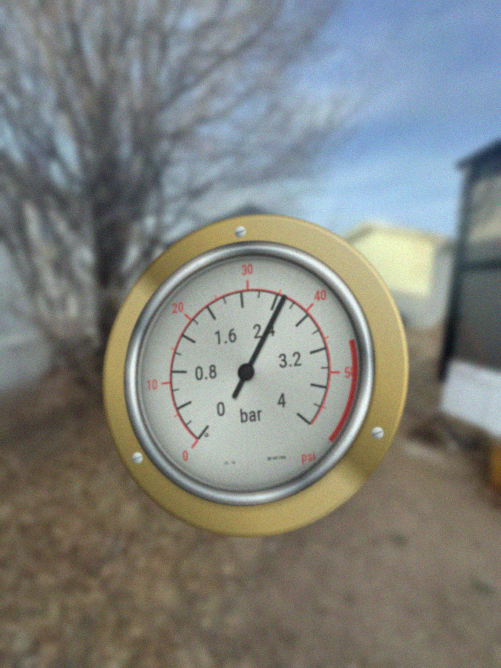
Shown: 2.5,bar
